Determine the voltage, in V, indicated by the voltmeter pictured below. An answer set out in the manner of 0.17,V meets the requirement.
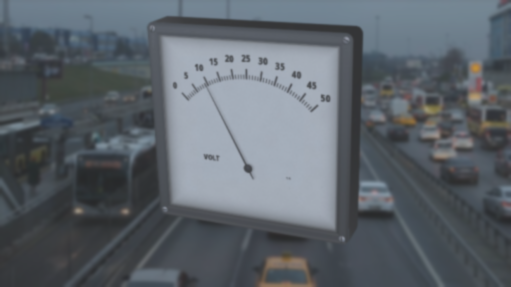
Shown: 10,V
